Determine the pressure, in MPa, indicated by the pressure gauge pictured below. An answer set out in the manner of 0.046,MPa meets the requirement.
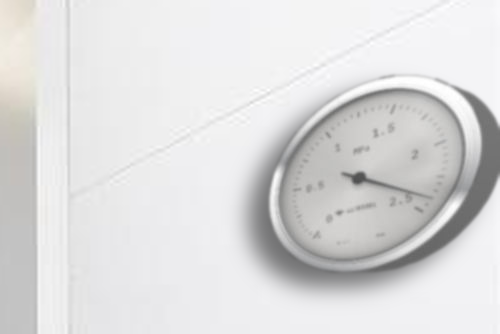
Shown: 2.4,MPa
